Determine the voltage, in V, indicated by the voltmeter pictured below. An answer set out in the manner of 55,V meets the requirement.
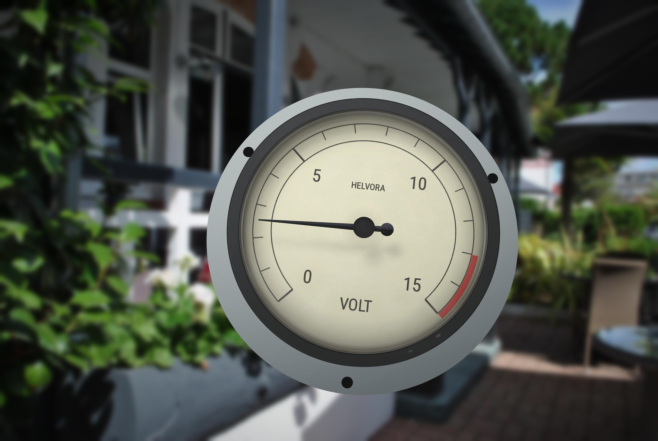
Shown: 2.5,V
